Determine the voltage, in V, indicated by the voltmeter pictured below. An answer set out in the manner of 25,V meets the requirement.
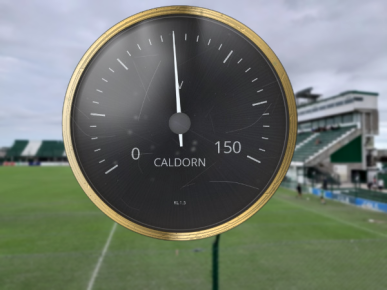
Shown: 75,V
